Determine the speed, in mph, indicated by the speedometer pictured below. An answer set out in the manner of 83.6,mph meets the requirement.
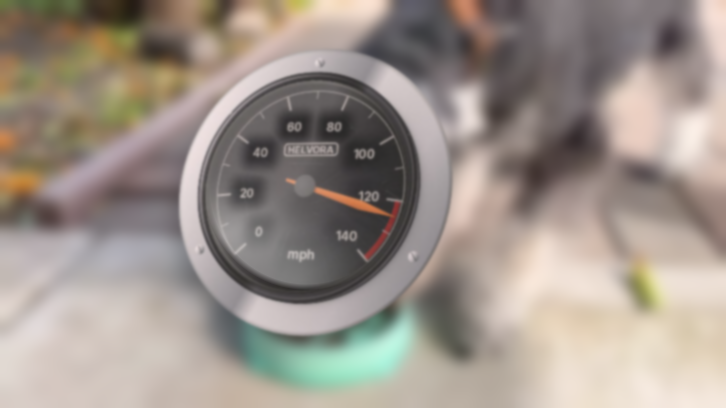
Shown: 125,mph
